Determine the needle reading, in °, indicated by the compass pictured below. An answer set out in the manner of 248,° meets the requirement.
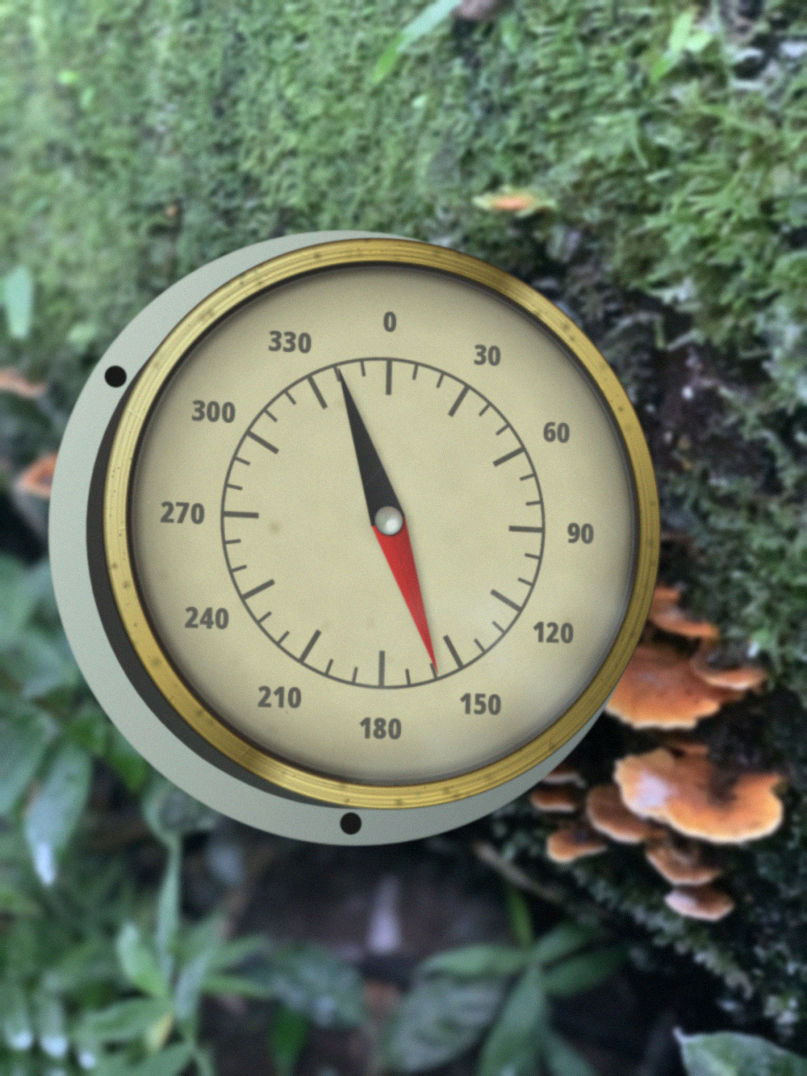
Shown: 160,°
